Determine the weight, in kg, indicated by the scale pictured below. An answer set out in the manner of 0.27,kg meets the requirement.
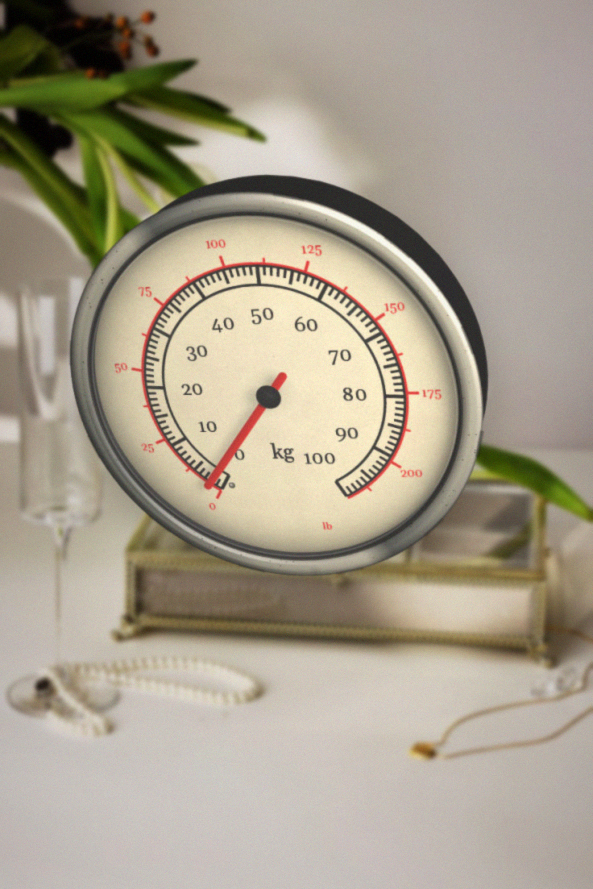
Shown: 2,kg
